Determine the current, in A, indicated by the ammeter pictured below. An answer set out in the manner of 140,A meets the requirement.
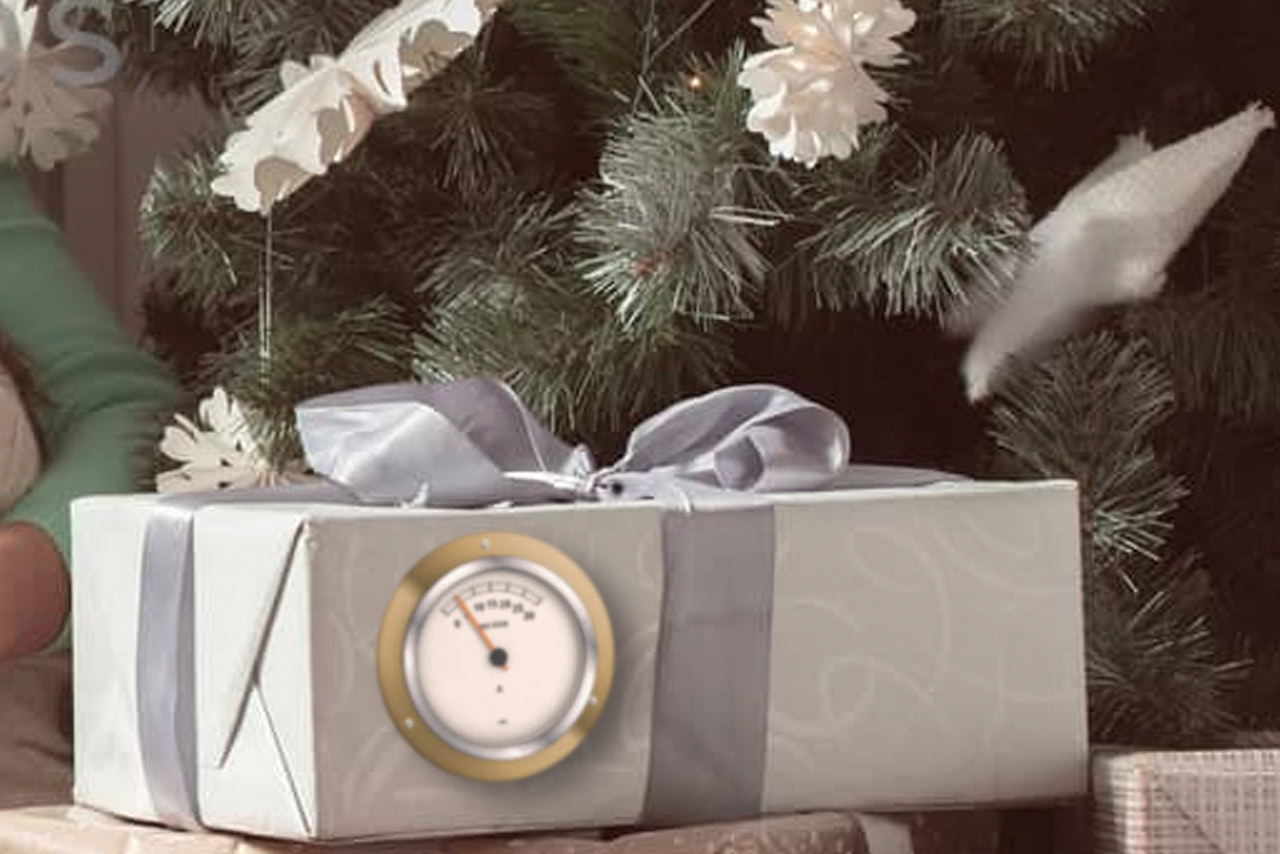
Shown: 5,A
